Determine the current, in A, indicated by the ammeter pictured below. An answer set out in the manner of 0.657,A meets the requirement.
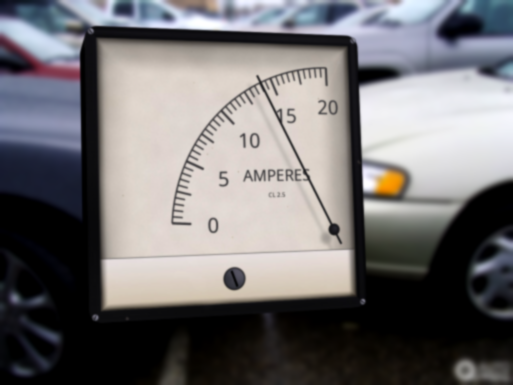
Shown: 14,A
